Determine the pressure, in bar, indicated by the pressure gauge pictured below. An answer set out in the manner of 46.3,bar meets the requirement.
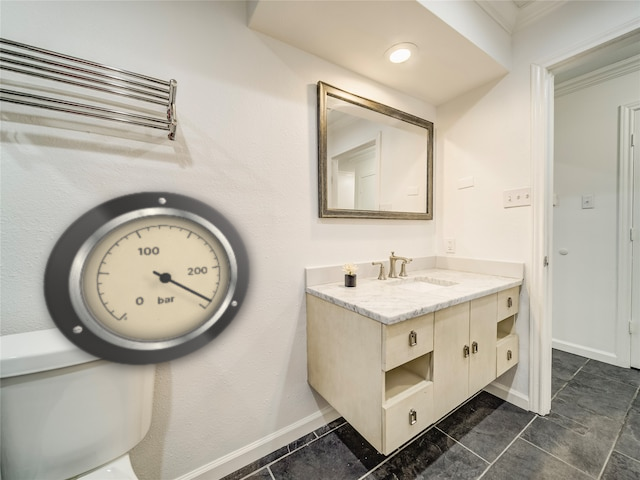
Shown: 240,bar
